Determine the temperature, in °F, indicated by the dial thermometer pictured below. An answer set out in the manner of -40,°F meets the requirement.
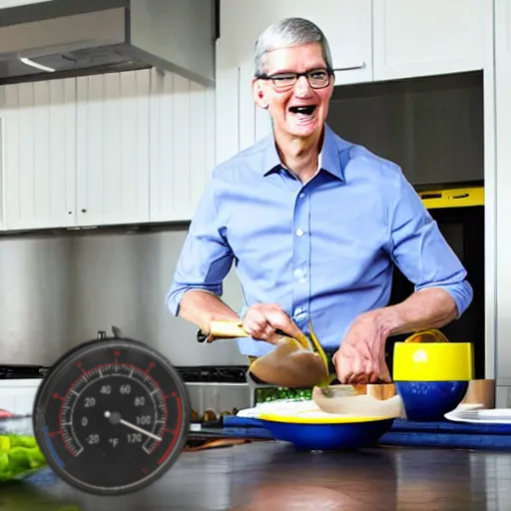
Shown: 110,°F
